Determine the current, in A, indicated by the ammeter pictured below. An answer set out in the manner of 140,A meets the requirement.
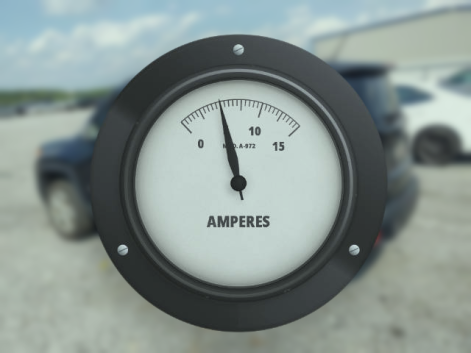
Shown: 5,A
